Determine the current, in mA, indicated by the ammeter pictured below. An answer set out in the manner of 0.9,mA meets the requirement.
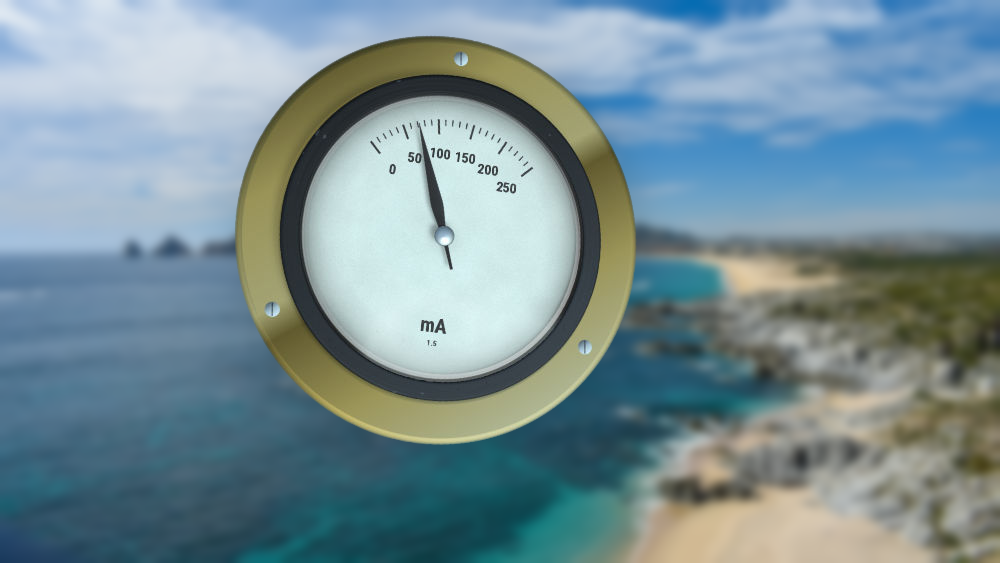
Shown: 70,mA
